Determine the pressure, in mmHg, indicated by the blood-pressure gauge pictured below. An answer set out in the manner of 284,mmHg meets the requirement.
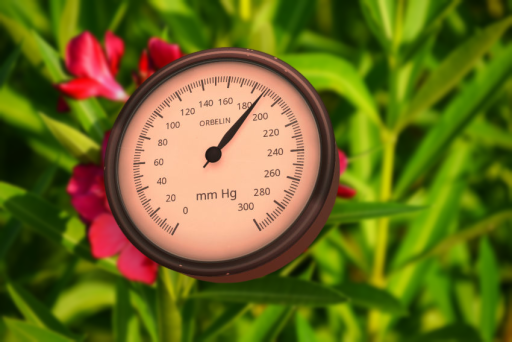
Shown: 190,mmHg
